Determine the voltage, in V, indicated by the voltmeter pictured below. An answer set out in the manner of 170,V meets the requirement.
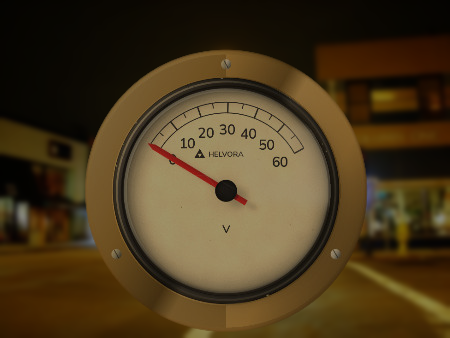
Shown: 0,V
